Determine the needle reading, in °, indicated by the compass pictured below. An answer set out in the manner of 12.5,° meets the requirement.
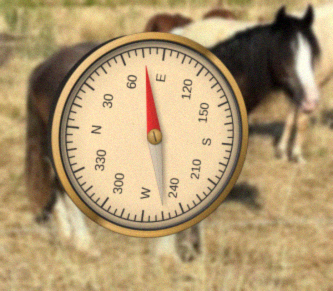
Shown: 75,°
